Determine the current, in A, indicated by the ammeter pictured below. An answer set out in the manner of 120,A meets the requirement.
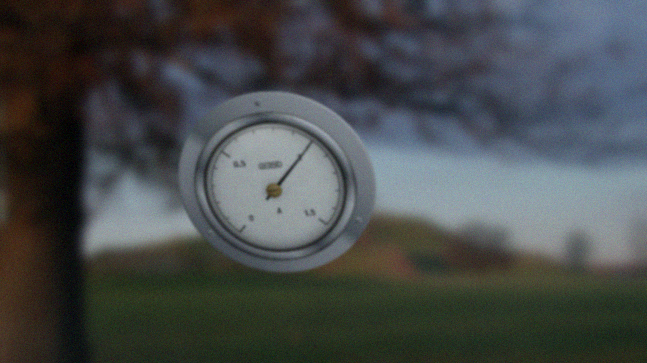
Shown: 1,A
